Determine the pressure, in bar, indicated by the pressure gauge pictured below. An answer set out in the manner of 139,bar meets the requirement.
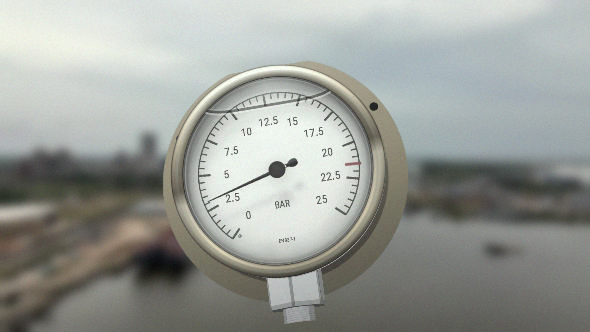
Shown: 3,bar
